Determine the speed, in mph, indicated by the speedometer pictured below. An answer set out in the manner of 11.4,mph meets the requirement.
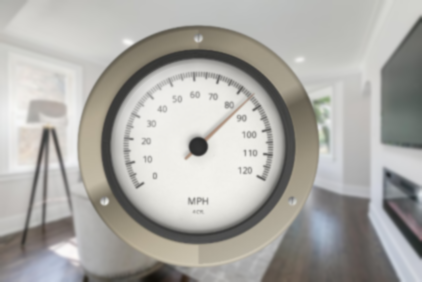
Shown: 85,mph
